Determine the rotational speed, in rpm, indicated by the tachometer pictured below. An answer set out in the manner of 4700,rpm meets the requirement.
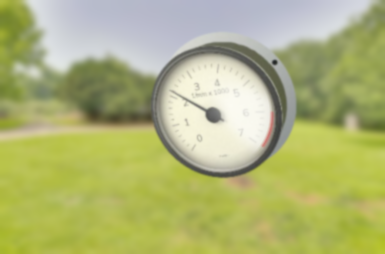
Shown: 2200,rpm
